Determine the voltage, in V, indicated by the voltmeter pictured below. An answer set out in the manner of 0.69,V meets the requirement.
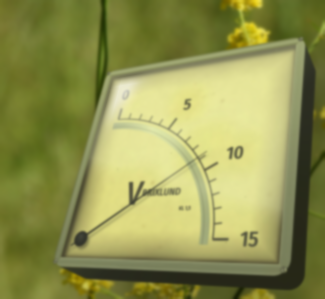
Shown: 9,V
